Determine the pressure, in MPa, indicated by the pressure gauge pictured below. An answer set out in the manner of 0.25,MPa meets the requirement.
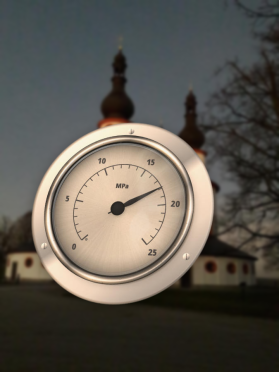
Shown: 18,MPa
